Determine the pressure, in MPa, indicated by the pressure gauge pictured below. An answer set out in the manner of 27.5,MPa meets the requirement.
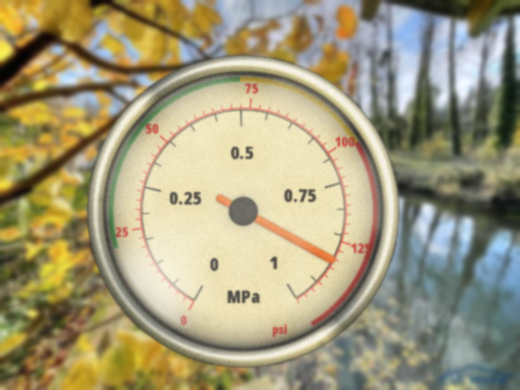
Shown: 0.9,MPa
